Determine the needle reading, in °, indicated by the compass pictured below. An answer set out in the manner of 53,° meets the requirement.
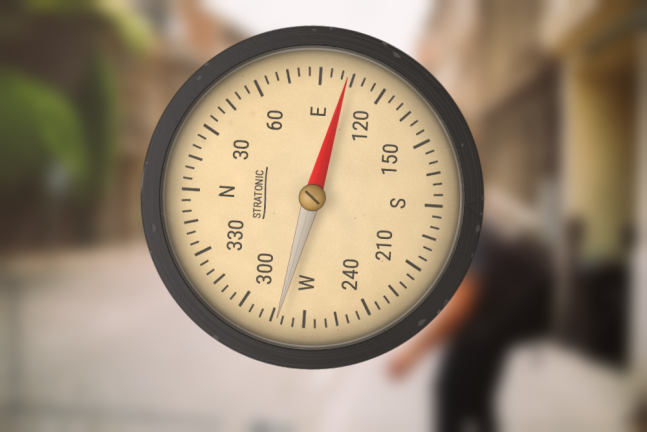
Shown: 102.5,°
